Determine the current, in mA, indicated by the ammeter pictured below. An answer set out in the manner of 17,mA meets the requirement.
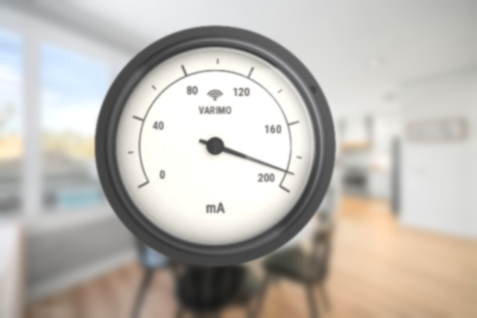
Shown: 190,mA
